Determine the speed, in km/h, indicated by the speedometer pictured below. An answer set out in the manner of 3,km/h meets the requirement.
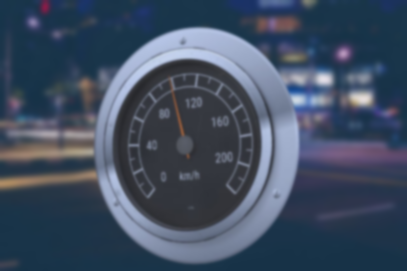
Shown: 100,km/h
